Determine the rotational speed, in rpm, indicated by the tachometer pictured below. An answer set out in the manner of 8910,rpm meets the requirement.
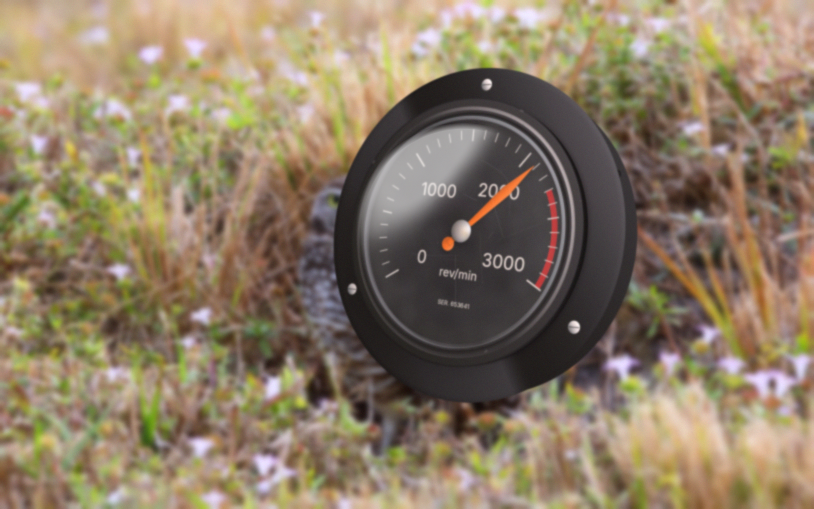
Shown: 2100,rpm
